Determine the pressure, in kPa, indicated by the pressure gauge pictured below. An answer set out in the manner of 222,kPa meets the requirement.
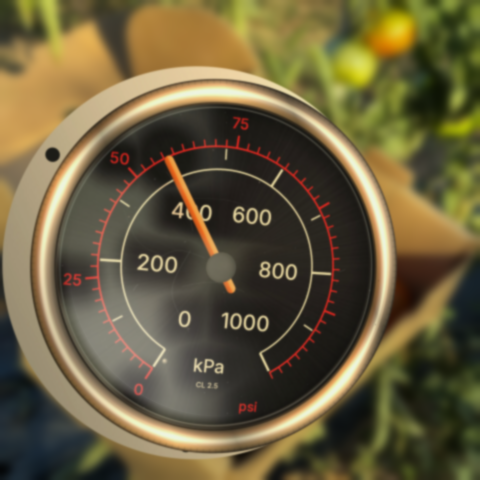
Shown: 400,kPa
